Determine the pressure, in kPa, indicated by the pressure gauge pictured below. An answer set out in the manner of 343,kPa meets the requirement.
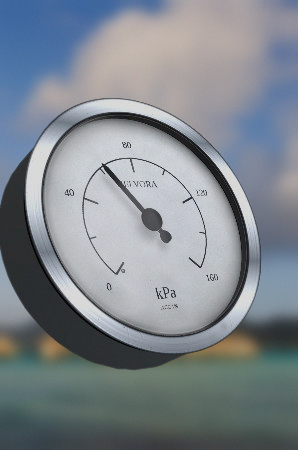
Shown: 60,kPa
